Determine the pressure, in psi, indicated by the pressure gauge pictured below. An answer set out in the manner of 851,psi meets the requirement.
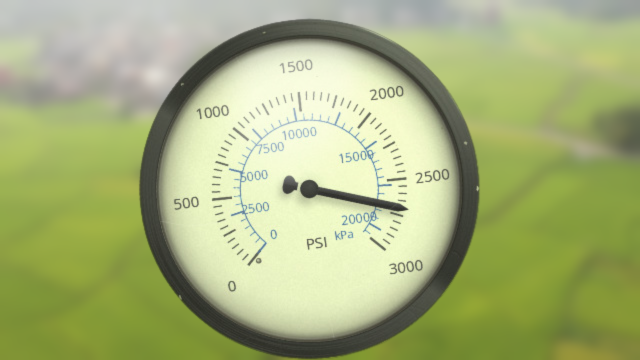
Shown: 2700,psi
